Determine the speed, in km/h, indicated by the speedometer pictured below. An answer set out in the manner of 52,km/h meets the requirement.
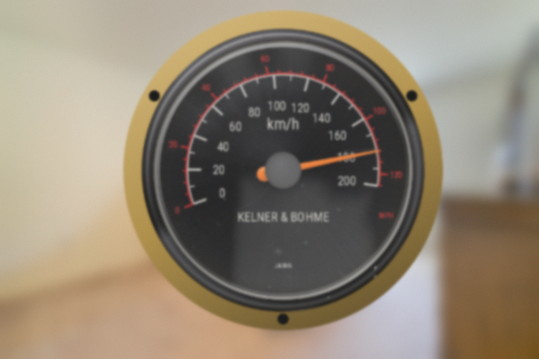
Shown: 180,km/h
